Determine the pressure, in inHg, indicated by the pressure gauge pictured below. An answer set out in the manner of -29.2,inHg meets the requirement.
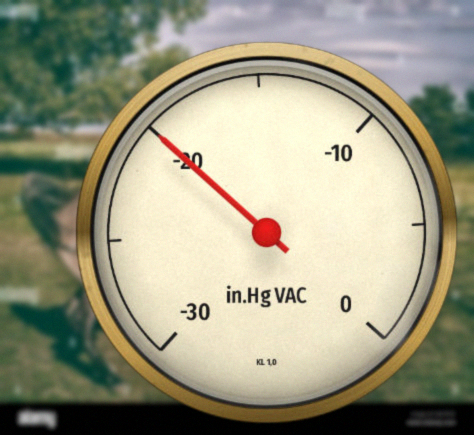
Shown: -20,inHg
